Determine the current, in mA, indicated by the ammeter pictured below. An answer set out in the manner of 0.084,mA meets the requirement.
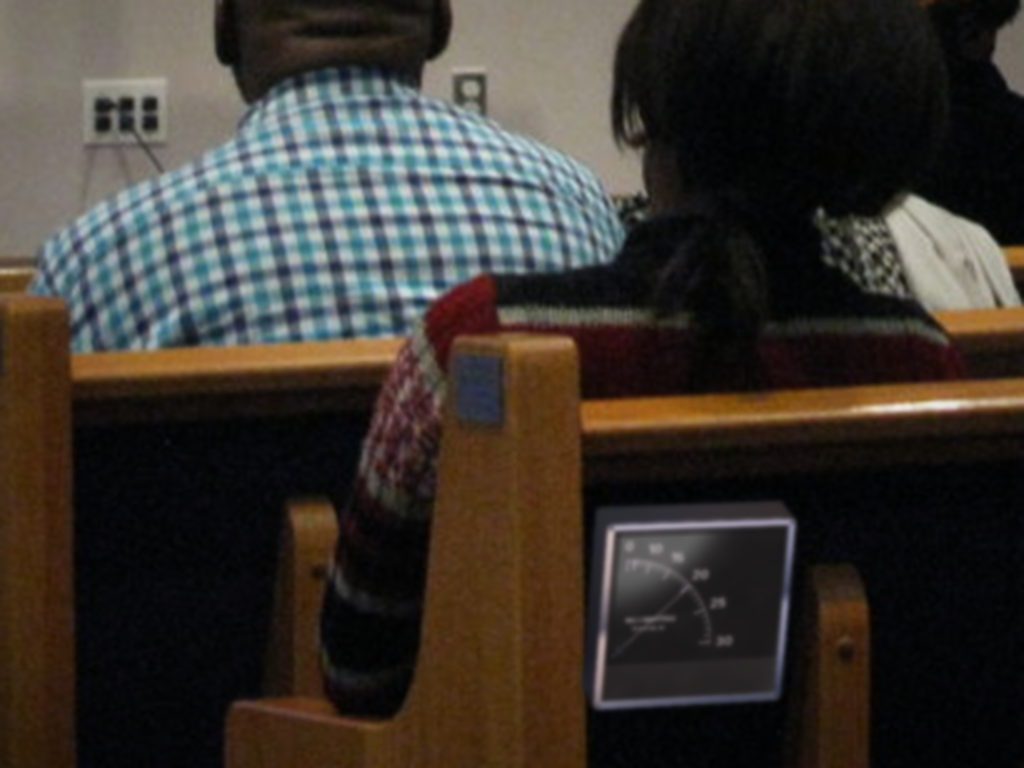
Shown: 20,mA
